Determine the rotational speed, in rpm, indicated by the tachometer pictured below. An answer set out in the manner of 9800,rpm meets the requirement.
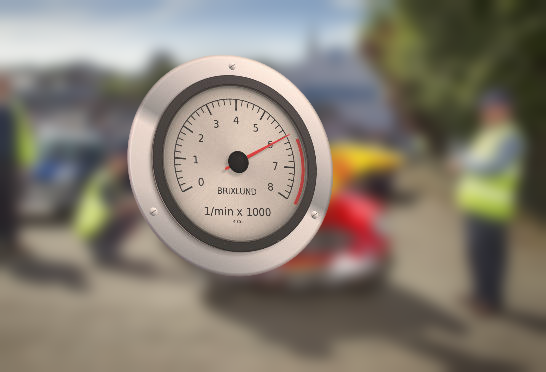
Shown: 6000,rpm
